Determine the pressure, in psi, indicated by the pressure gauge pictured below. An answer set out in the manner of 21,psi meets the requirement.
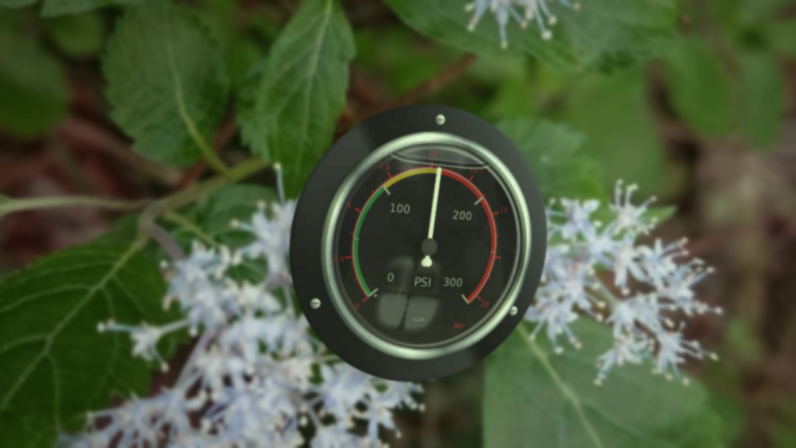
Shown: 150,psi
